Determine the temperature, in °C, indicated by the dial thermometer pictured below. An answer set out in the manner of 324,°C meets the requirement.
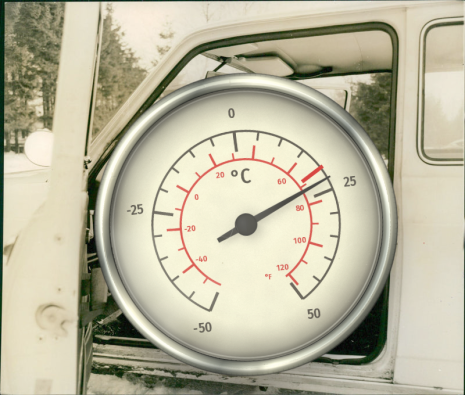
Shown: 22.5,°C
